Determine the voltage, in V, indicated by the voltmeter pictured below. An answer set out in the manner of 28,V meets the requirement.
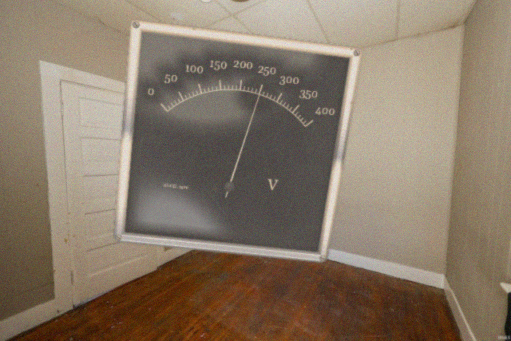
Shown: 250,V
